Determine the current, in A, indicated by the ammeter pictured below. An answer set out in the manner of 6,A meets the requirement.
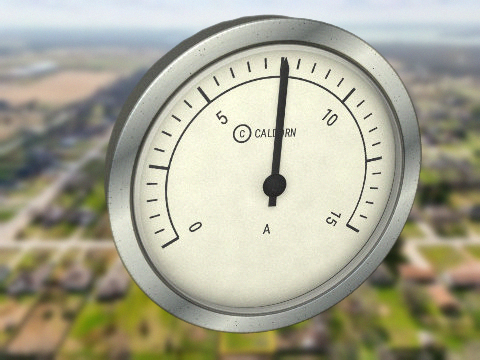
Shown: 7.5,A
